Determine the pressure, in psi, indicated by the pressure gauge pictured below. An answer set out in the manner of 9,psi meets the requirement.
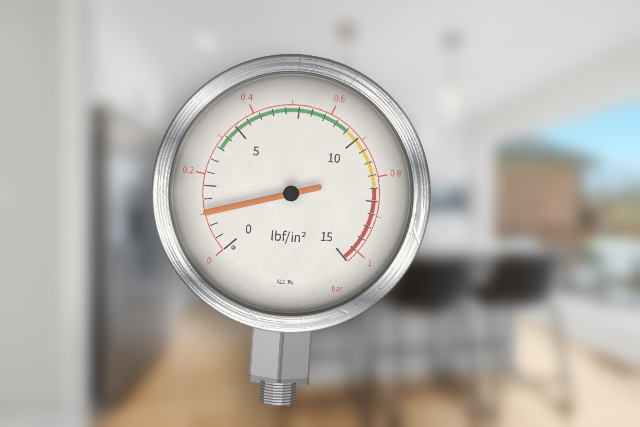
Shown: 1.5,psi
